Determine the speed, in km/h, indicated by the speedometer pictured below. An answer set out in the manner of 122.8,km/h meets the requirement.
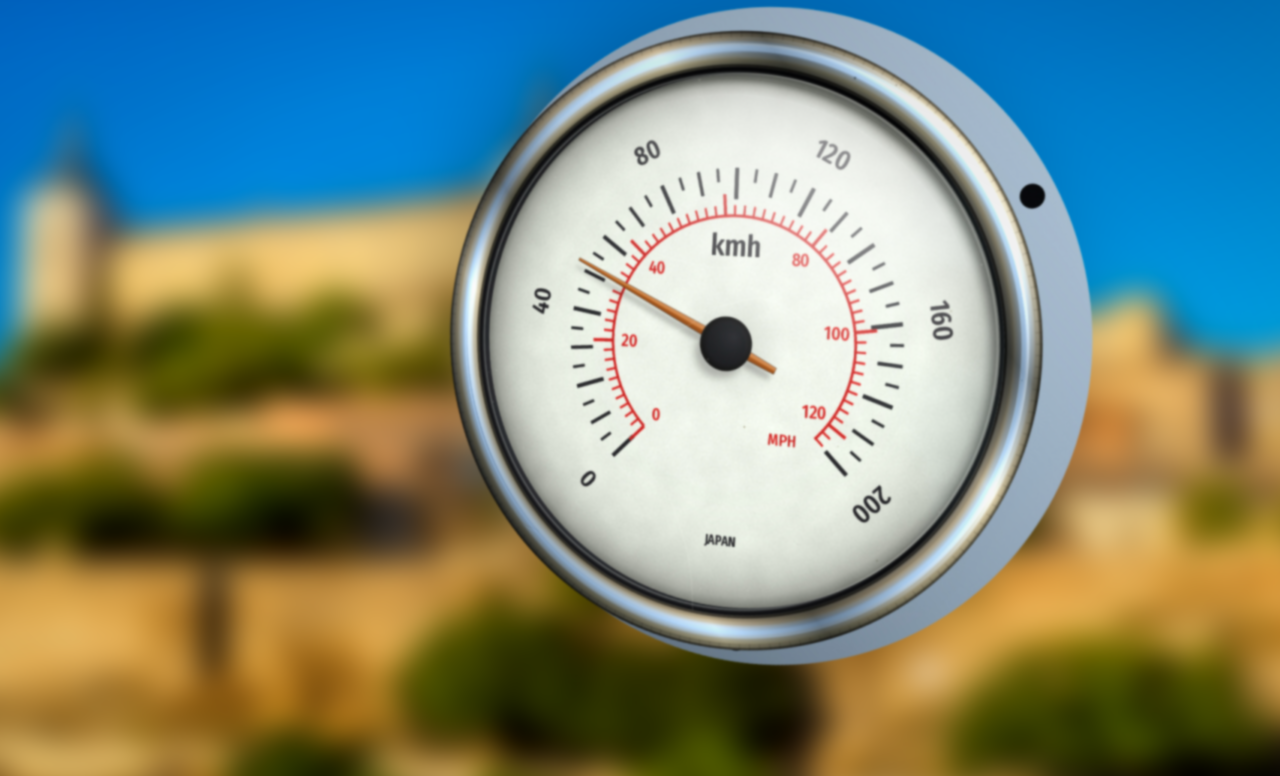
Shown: 52.5,km/h
